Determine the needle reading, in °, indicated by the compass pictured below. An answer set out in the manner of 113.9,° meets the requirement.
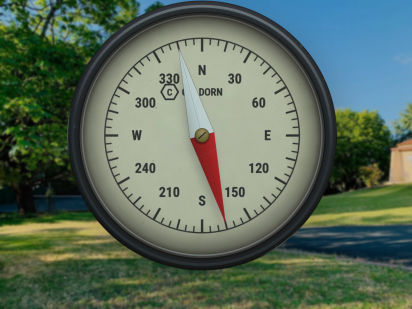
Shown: 165,°
